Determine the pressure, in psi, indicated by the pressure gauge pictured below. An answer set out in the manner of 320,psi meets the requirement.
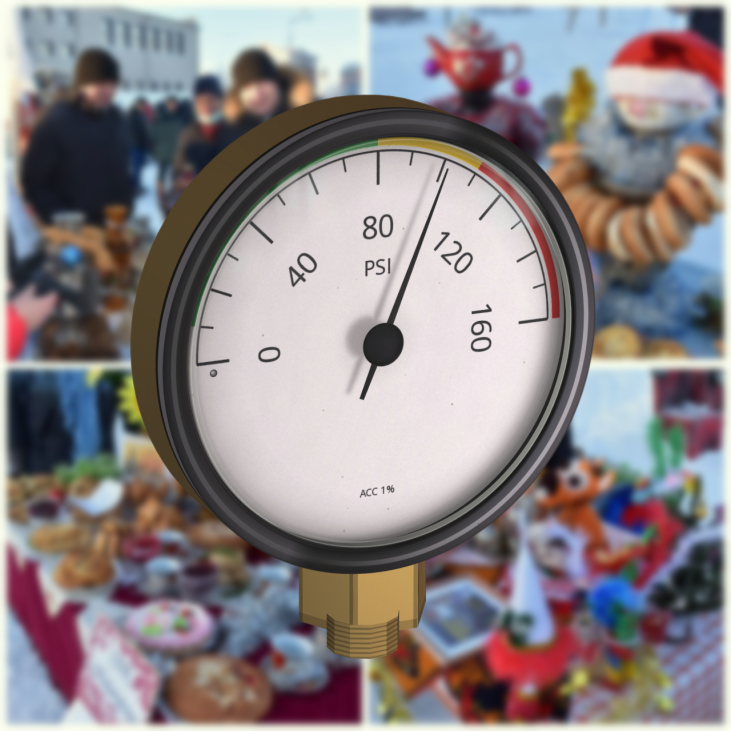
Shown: 100,psi
